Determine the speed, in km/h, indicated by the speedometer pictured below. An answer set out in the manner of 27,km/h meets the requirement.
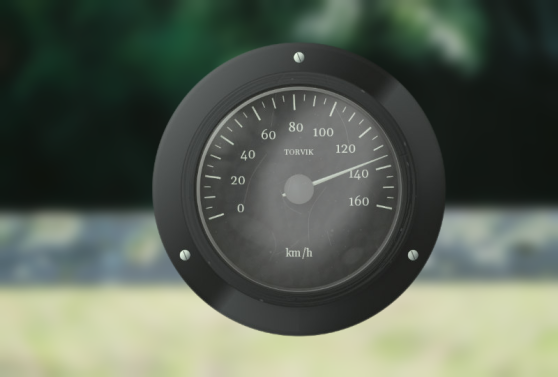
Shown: 135,km/h
